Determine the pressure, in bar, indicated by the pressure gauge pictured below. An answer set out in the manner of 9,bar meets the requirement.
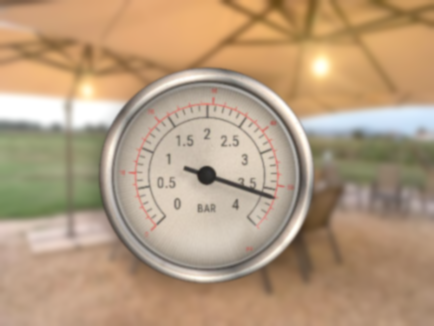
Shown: 3.6,bar
